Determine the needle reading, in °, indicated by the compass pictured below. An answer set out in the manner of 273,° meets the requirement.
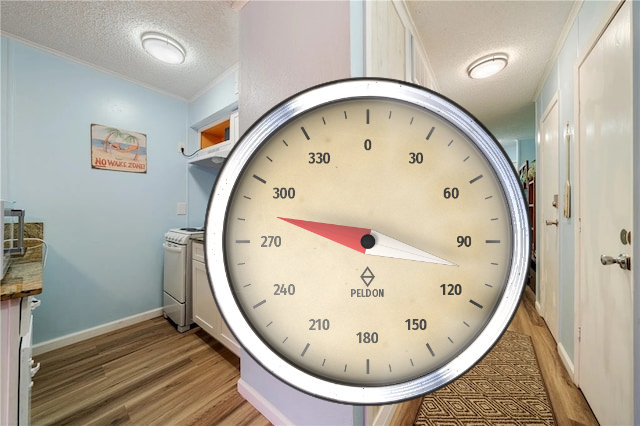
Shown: 285,°
